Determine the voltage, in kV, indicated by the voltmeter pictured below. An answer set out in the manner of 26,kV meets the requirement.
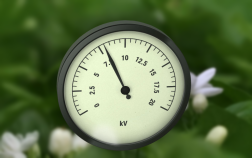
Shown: 8,kV
